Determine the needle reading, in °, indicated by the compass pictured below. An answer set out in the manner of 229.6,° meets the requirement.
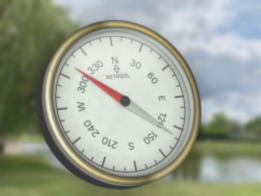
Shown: 310,°
